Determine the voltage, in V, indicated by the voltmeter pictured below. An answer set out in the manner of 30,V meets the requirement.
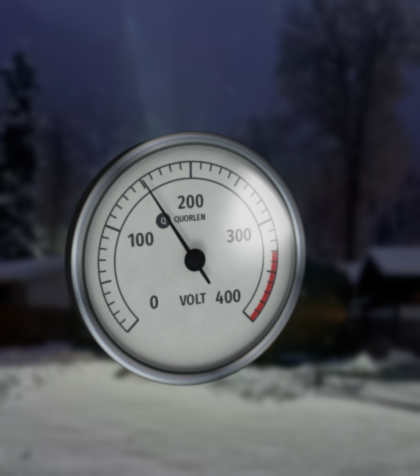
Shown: 150,V
